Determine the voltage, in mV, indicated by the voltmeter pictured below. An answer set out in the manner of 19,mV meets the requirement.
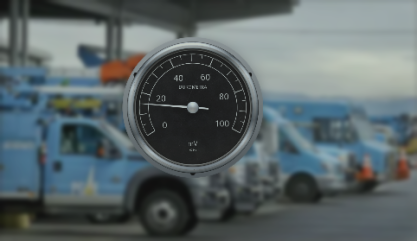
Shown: 15,mV
